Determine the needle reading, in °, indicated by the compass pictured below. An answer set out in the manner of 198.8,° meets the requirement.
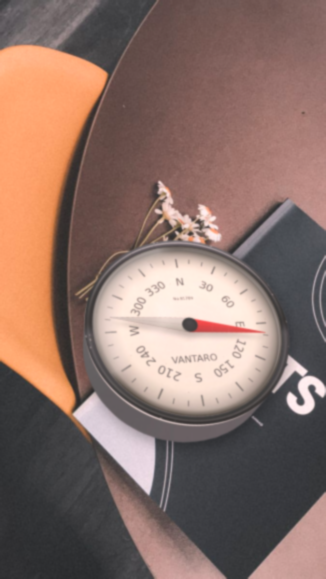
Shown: 100,°
